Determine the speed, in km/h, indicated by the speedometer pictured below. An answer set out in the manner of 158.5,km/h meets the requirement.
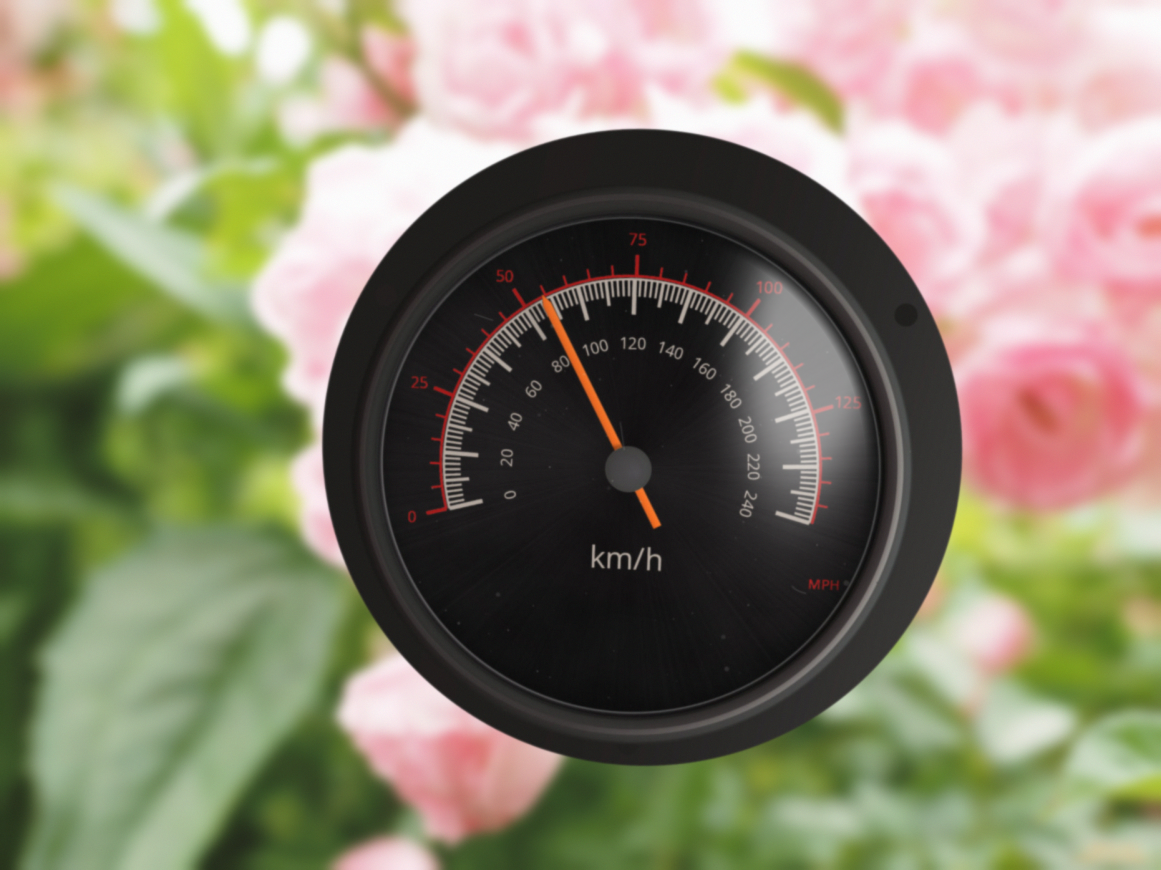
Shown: 88,km/h
